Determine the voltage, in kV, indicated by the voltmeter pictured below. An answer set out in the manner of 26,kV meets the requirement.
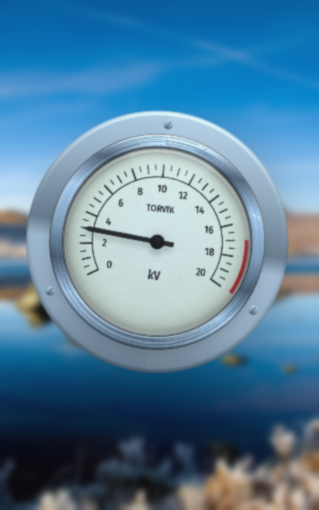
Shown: 3,kV
